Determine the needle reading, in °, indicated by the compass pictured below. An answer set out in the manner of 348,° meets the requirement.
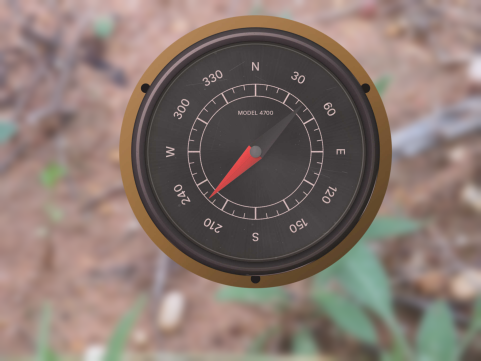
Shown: 225,°
